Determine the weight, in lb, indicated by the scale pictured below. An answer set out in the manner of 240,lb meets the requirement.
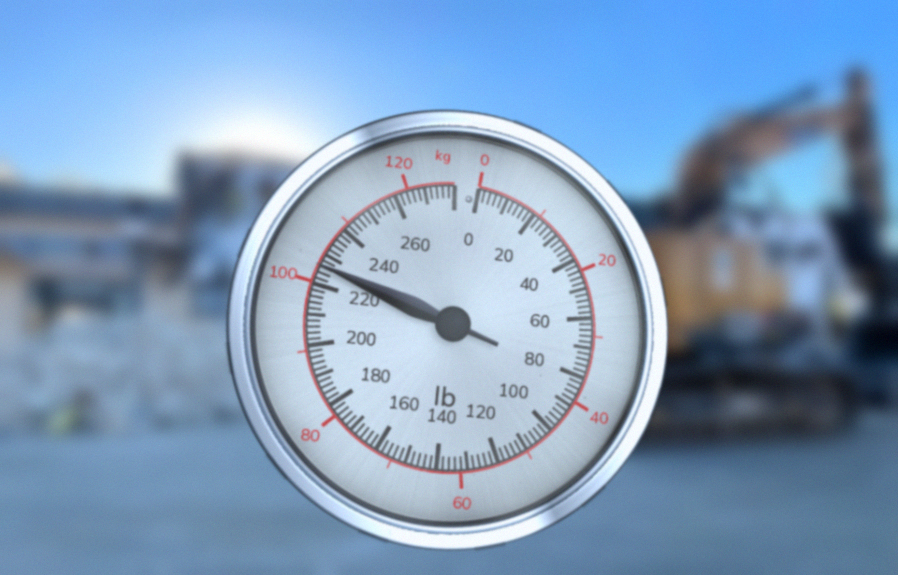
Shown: 226,lb
